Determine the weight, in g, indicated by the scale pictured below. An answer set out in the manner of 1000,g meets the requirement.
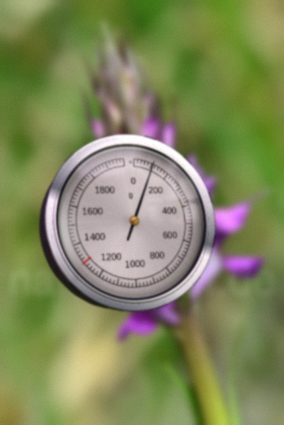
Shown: 100,g
